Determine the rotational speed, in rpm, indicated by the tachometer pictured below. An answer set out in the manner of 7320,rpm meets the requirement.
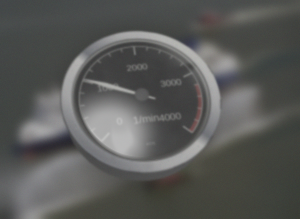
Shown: 1000,rpm
